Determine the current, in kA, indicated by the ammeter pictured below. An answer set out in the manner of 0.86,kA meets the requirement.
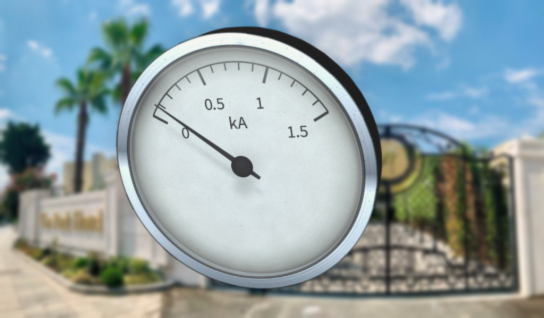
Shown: 0.1,kA
